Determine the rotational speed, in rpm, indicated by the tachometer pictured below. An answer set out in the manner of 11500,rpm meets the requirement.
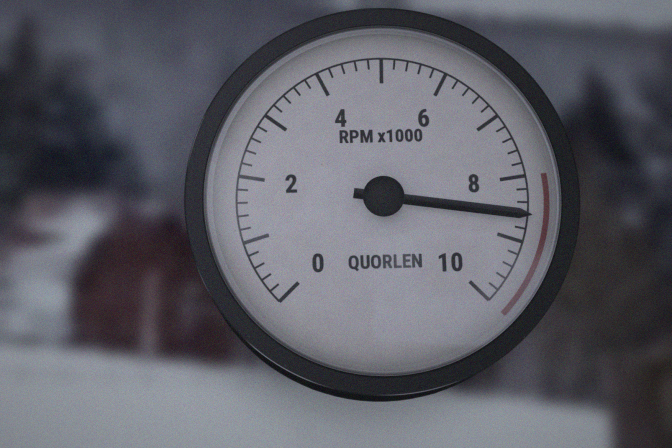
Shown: 8600,rpm
